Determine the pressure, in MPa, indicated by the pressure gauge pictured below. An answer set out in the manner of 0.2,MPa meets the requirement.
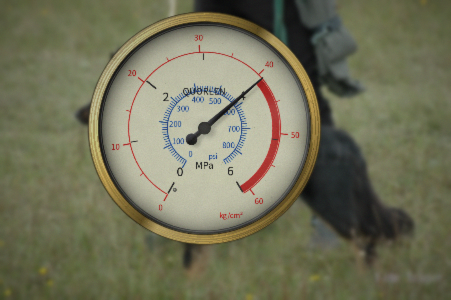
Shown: 4,MPa
